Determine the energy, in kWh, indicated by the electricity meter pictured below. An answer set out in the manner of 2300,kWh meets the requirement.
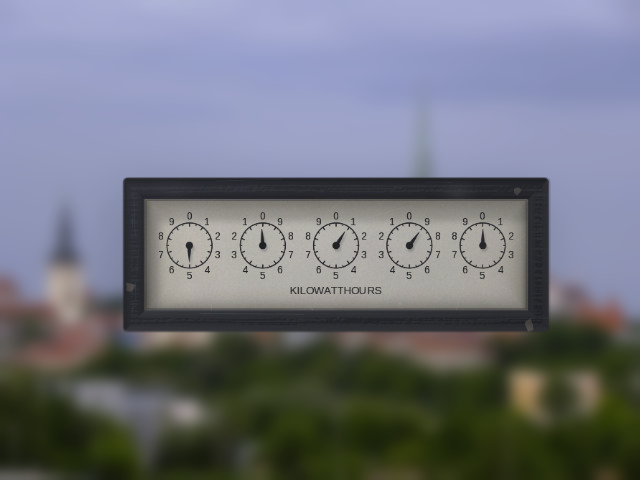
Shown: 50090,kWh
